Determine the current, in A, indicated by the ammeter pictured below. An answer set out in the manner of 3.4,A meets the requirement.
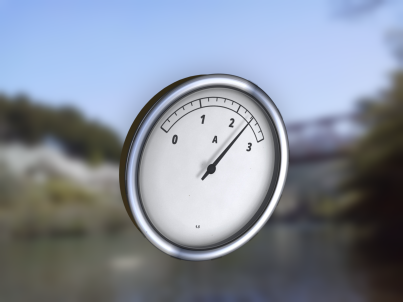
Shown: 2.4,A
